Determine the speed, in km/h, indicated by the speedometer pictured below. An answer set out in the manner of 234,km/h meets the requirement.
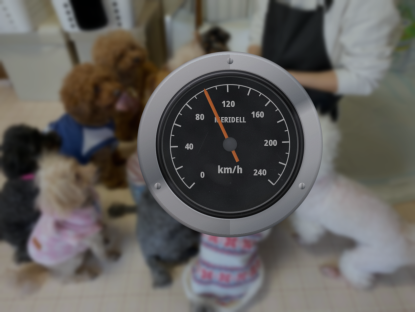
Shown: 100,km/h
